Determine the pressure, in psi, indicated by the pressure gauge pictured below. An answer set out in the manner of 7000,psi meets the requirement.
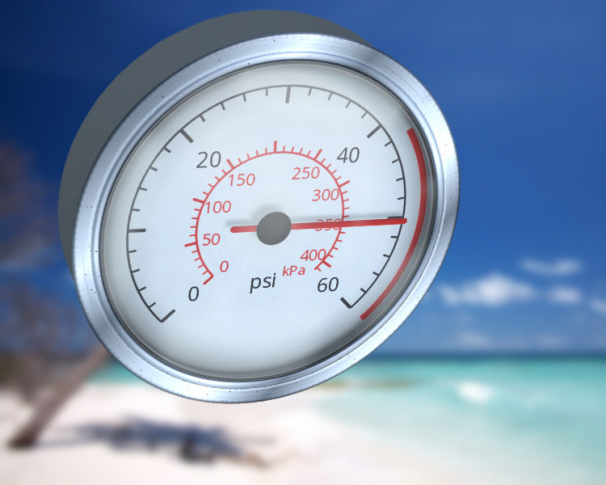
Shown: 50,psi
